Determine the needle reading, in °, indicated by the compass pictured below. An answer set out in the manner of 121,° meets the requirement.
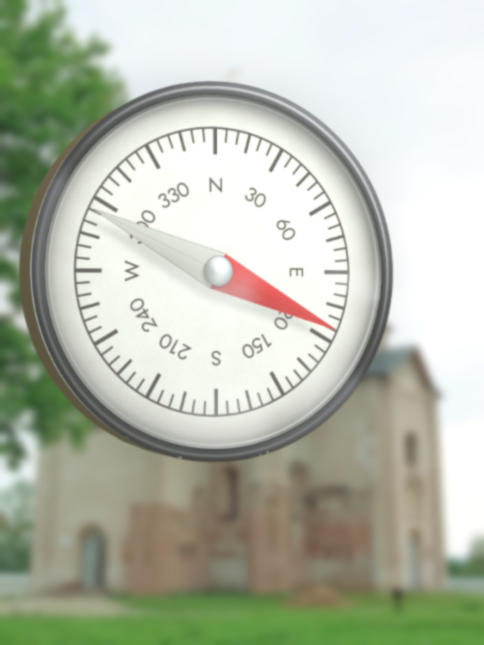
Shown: 115,°
